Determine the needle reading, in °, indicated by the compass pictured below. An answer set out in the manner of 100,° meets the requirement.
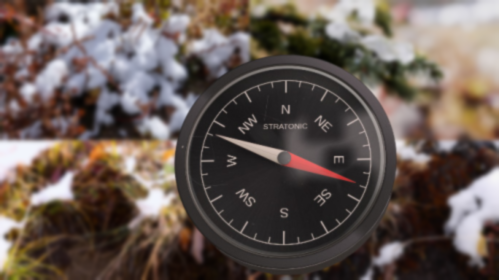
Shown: 110,°
